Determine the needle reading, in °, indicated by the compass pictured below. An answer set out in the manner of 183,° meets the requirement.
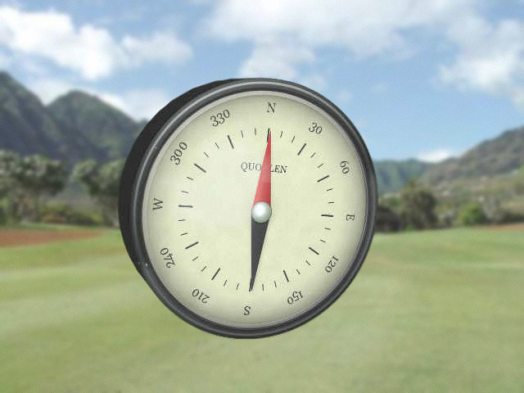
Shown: 0,°
